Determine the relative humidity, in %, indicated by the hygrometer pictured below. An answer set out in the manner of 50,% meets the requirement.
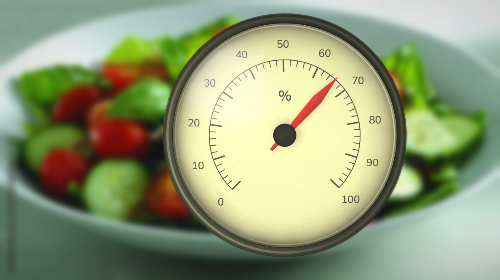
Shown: 66,%
